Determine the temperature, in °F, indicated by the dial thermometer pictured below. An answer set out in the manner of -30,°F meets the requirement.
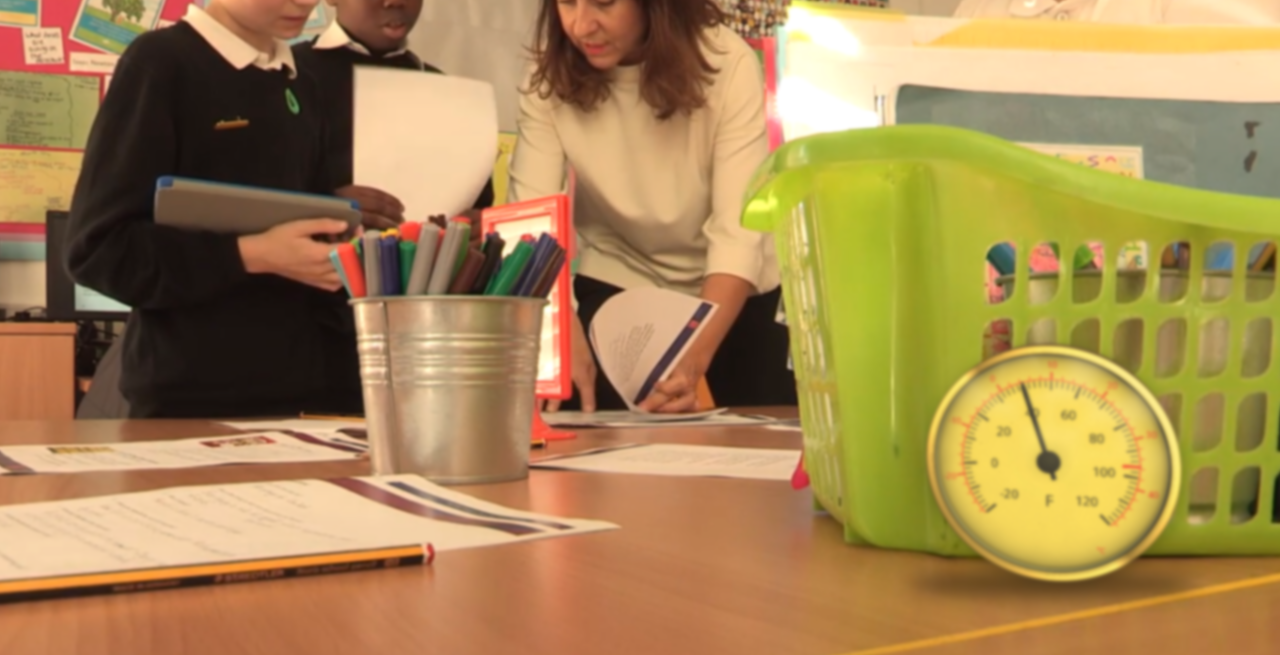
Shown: 40,°F
